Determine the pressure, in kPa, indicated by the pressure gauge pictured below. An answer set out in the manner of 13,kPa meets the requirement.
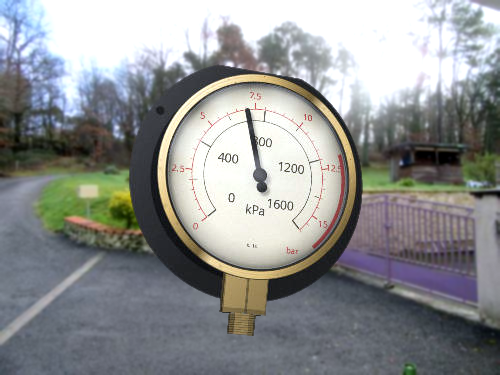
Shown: 700,kPa
